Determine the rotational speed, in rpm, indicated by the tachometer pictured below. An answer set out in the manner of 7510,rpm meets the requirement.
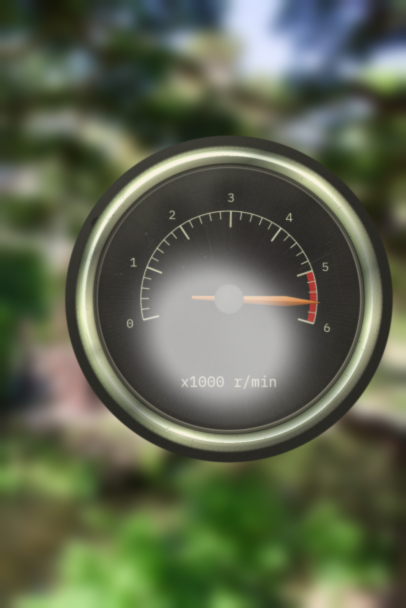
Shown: 5600,rpm
